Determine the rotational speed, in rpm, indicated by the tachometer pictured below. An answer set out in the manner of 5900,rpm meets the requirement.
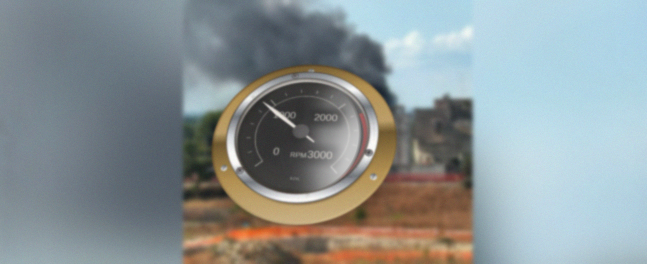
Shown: 900,rpm
